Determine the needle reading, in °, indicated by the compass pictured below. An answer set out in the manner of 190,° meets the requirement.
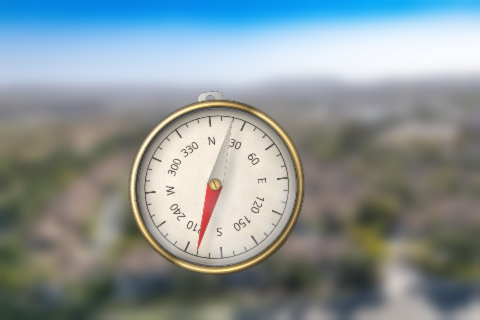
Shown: 200,°
